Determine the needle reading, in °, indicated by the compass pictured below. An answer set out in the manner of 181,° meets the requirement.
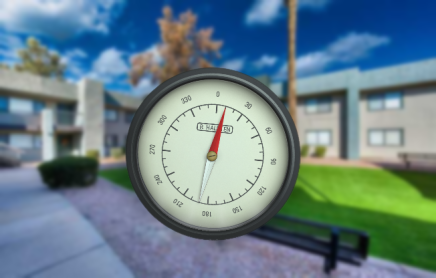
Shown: 10,°
